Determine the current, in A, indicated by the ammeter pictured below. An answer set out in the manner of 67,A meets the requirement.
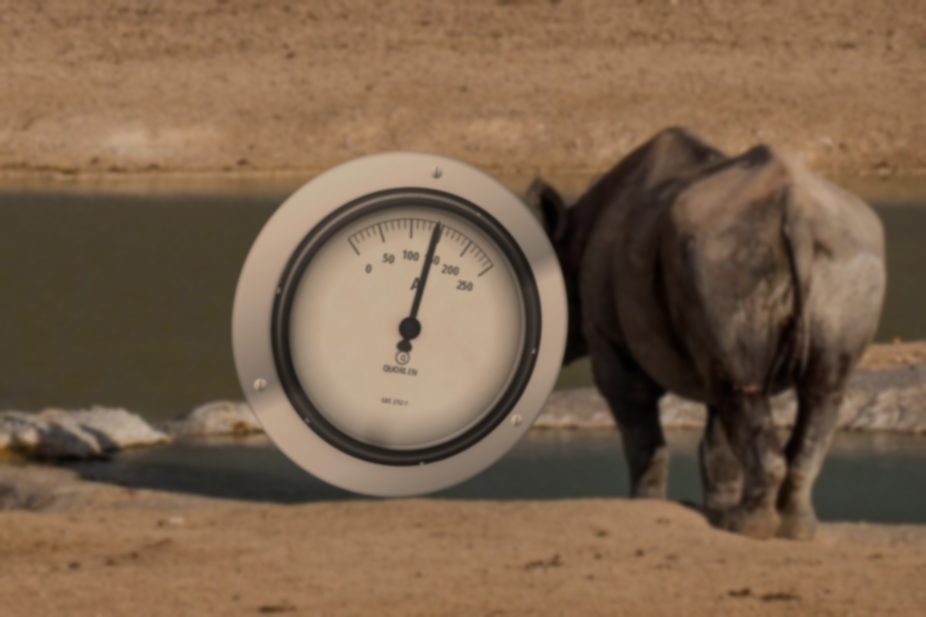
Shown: 140,A
